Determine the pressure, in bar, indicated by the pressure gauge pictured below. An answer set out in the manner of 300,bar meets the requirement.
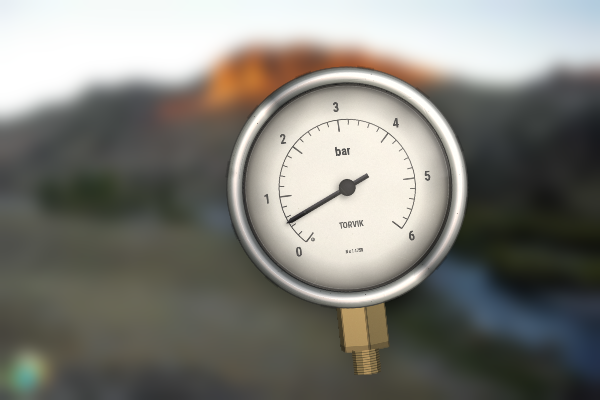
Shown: 0.5,bar
